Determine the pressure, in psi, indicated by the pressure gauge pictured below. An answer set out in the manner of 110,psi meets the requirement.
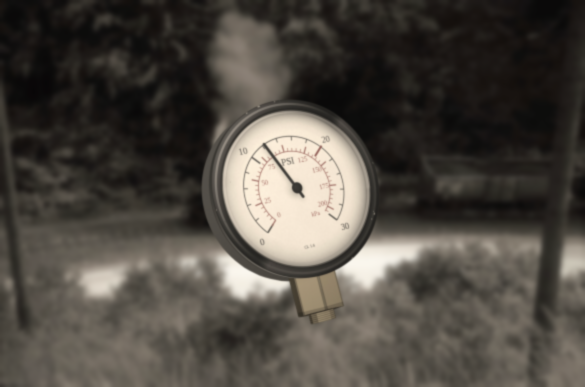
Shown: 12,psi
